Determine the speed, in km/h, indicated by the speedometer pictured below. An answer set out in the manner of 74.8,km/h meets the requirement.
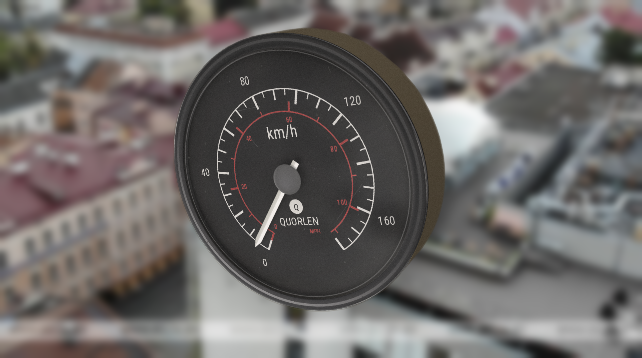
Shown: 5,km/h
